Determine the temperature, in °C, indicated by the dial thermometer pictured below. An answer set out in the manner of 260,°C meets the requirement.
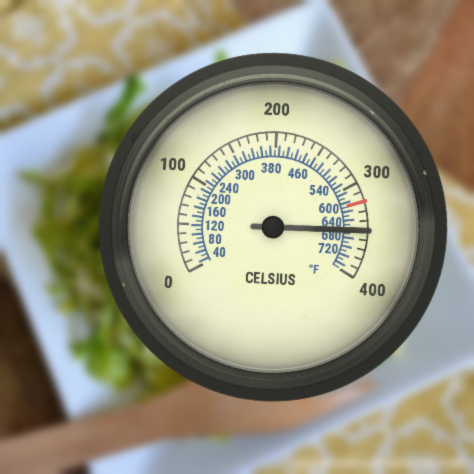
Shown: 350,°C
